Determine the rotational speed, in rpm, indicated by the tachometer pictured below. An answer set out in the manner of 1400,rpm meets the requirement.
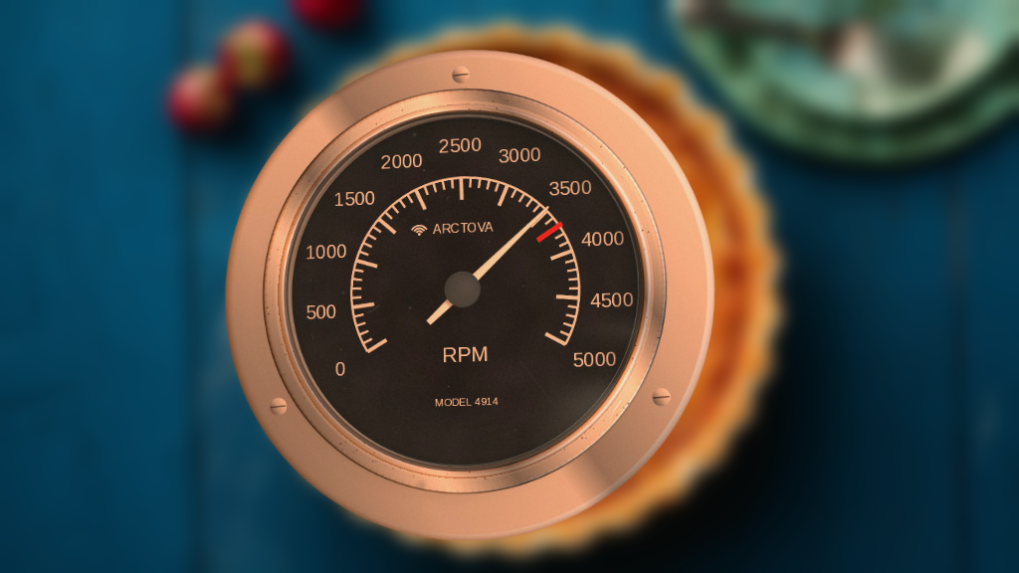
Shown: 3500,rpm
